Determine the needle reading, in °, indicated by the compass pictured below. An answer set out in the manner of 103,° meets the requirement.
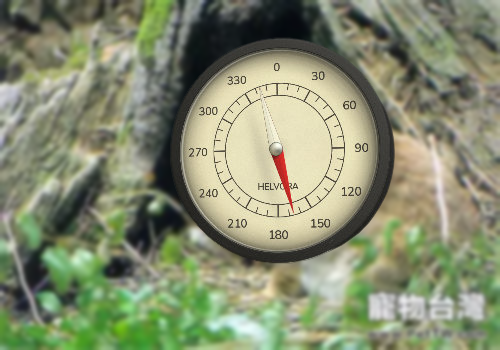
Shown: 165,°
